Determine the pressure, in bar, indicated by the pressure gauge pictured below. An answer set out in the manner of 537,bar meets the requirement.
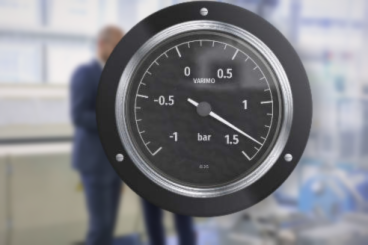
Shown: 1.35,bar
